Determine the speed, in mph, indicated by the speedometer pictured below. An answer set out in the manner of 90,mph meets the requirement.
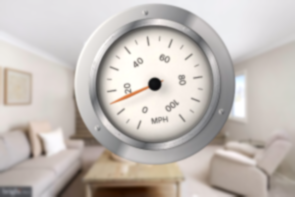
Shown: 15,mph
